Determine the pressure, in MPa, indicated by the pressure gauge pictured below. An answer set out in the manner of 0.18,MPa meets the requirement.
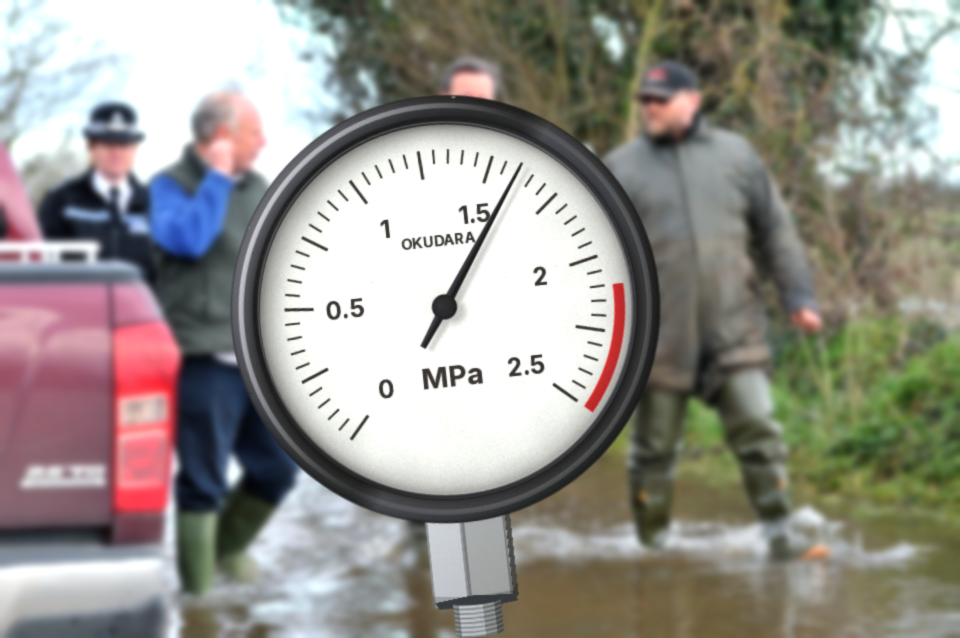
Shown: 1.6,MPa
